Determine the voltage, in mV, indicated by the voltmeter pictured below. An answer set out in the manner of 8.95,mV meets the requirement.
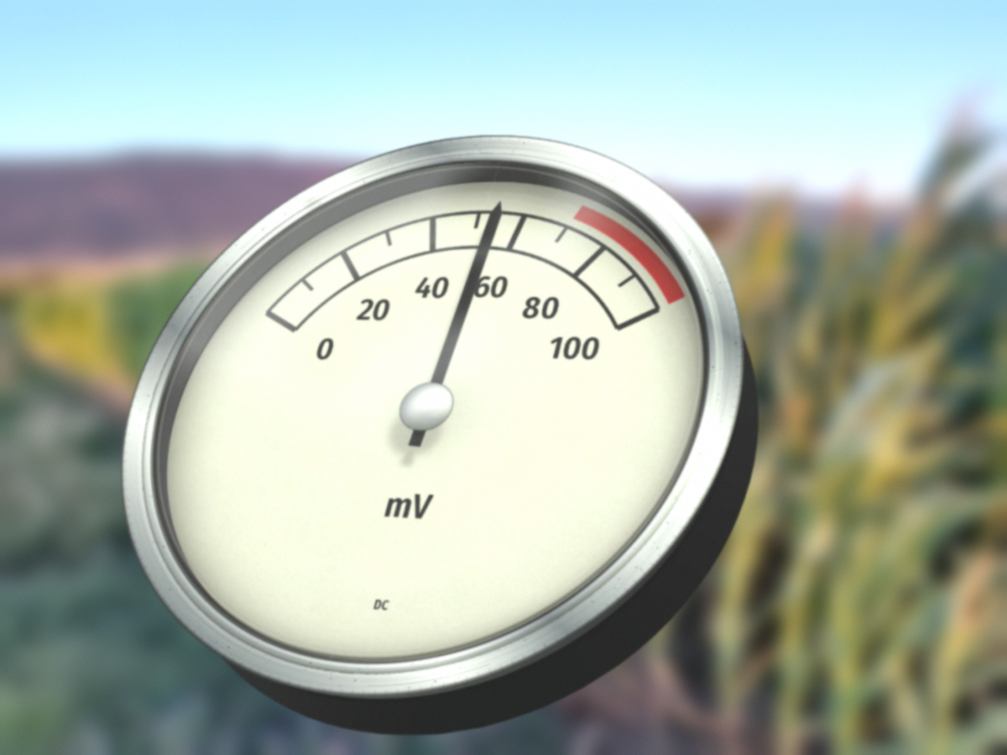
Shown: 55,mV
